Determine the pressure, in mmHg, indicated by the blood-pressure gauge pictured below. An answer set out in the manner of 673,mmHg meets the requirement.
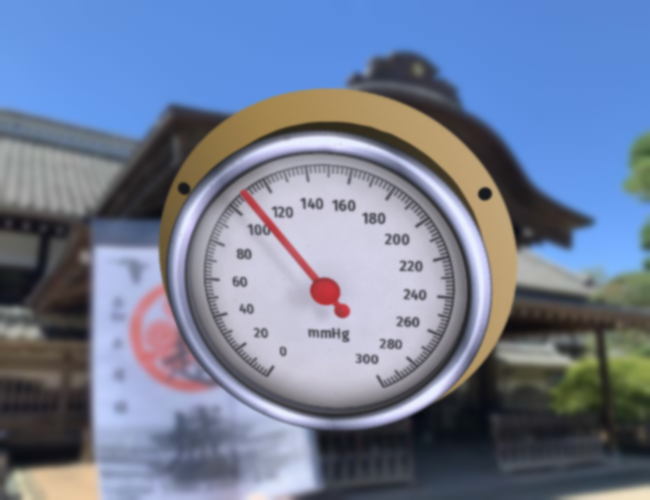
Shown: 110,mmHg
